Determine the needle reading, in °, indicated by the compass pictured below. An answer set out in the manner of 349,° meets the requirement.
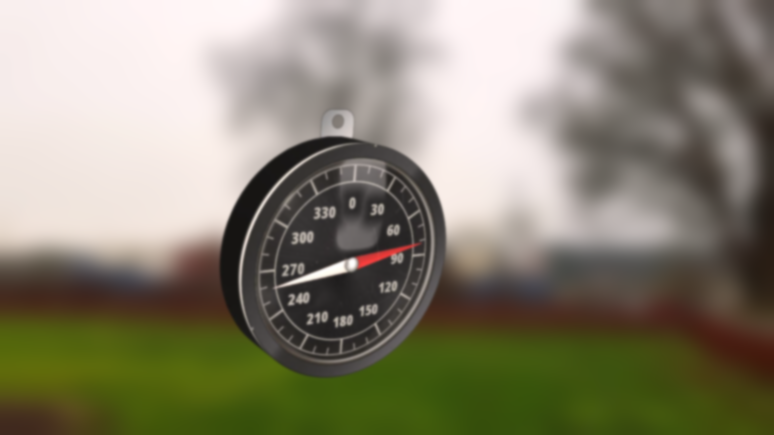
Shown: 80,°
